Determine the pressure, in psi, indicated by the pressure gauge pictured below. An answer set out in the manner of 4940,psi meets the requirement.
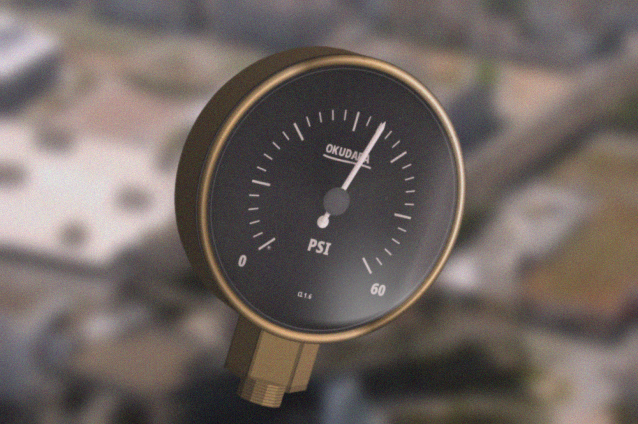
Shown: 34,psi
